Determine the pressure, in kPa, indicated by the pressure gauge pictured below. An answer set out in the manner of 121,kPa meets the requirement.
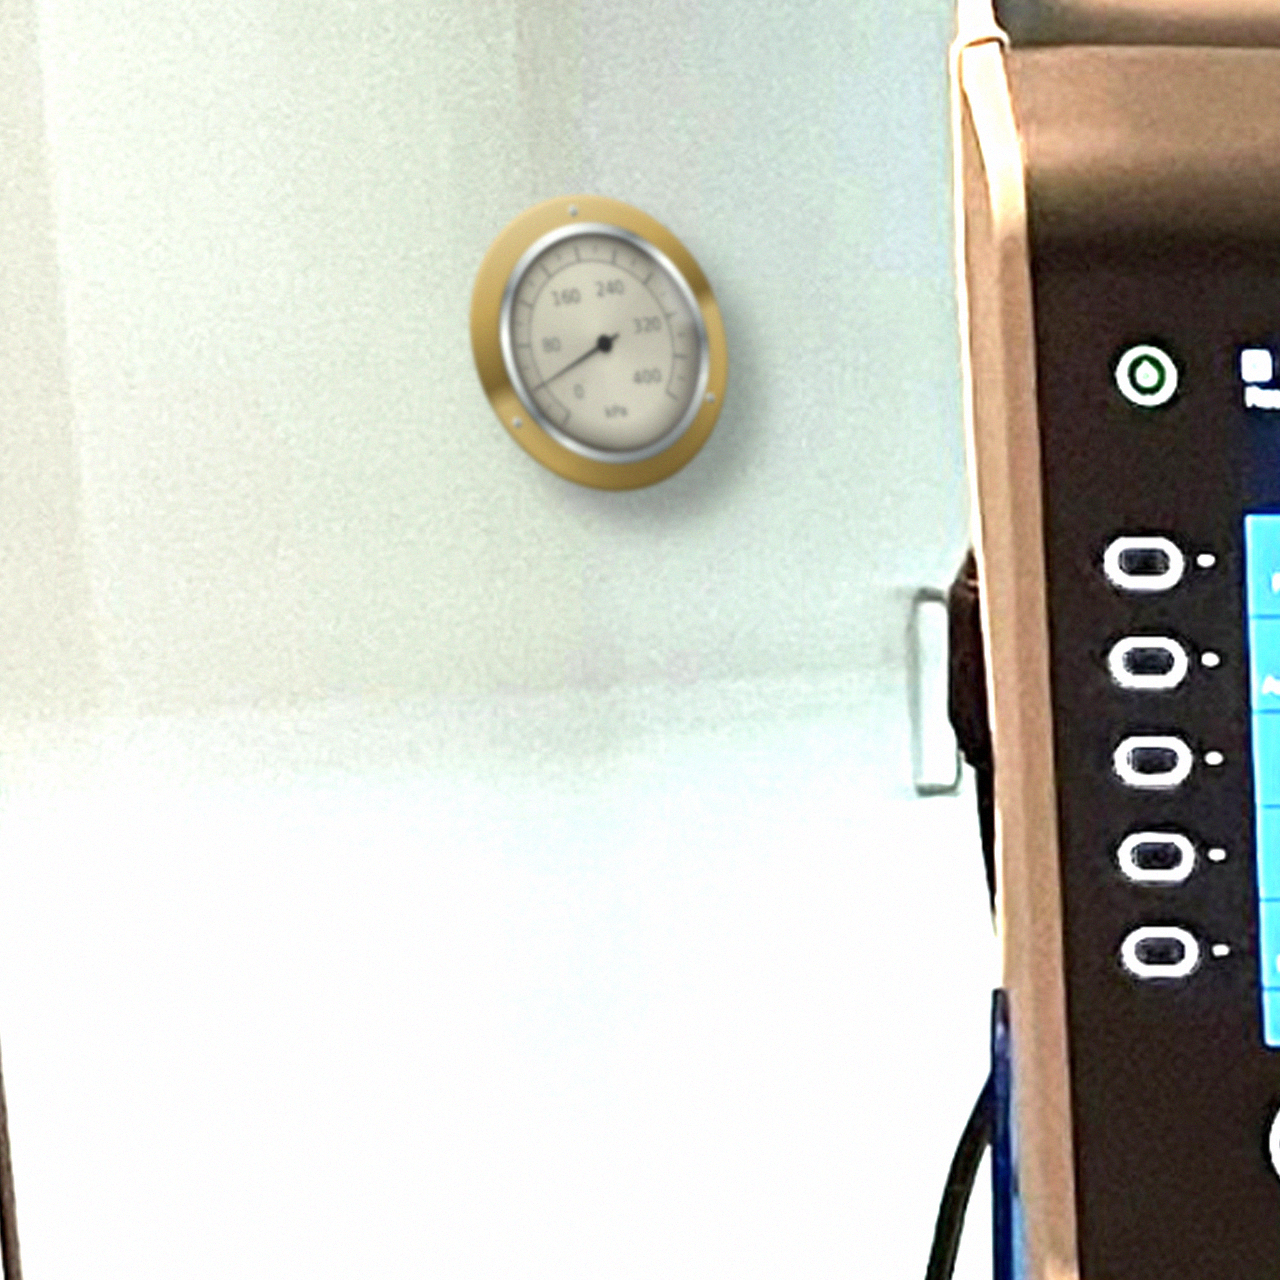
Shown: 40,kPa
